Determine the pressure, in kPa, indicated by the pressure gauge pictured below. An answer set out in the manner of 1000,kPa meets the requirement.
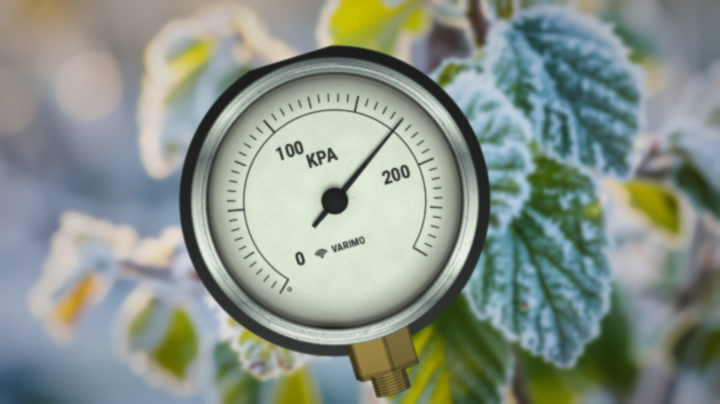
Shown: 175,kPa
